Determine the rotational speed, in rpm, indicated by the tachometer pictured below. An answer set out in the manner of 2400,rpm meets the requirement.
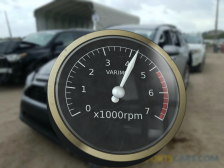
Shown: 4200,rpm
